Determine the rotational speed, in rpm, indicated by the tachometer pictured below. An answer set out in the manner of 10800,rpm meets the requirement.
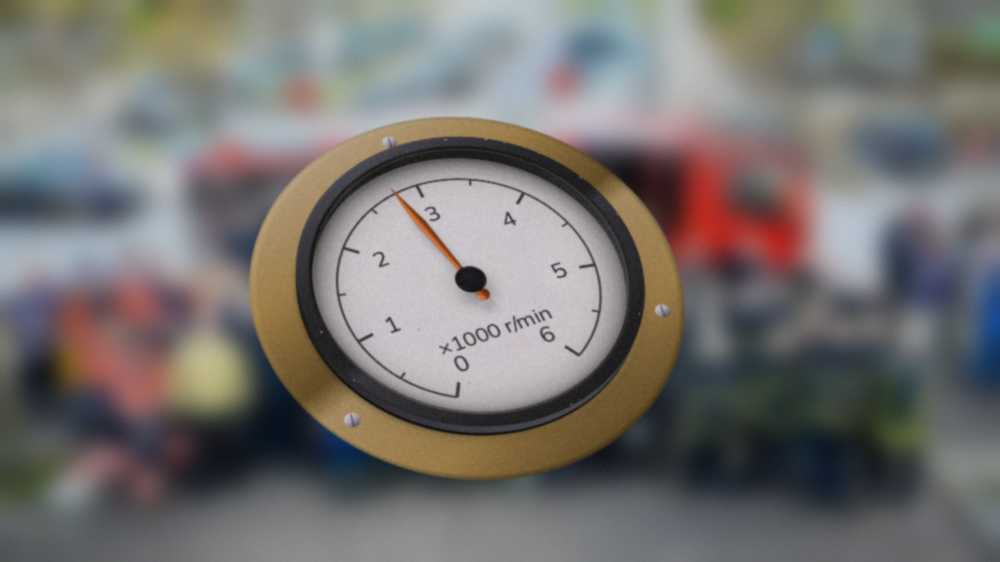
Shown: 2750,rpm
